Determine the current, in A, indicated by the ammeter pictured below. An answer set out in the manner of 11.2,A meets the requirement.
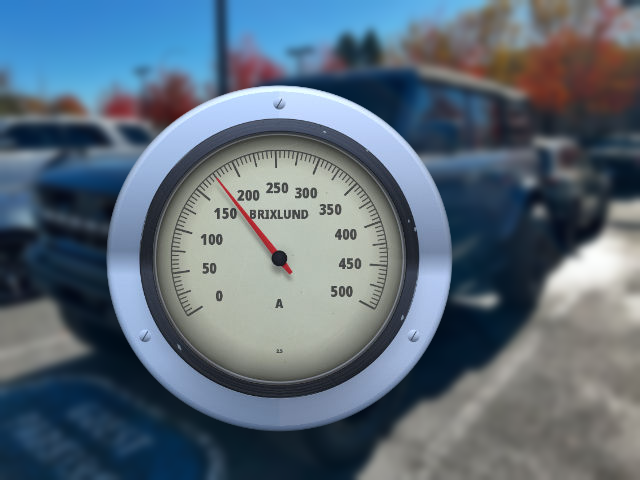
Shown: 175,A
